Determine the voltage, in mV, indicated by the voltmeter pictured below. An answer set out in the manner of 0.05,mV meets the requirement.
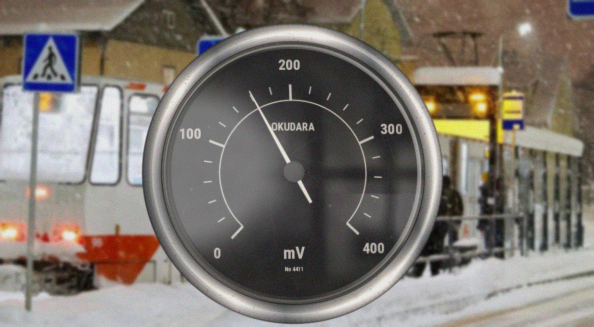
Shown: 160,mV
